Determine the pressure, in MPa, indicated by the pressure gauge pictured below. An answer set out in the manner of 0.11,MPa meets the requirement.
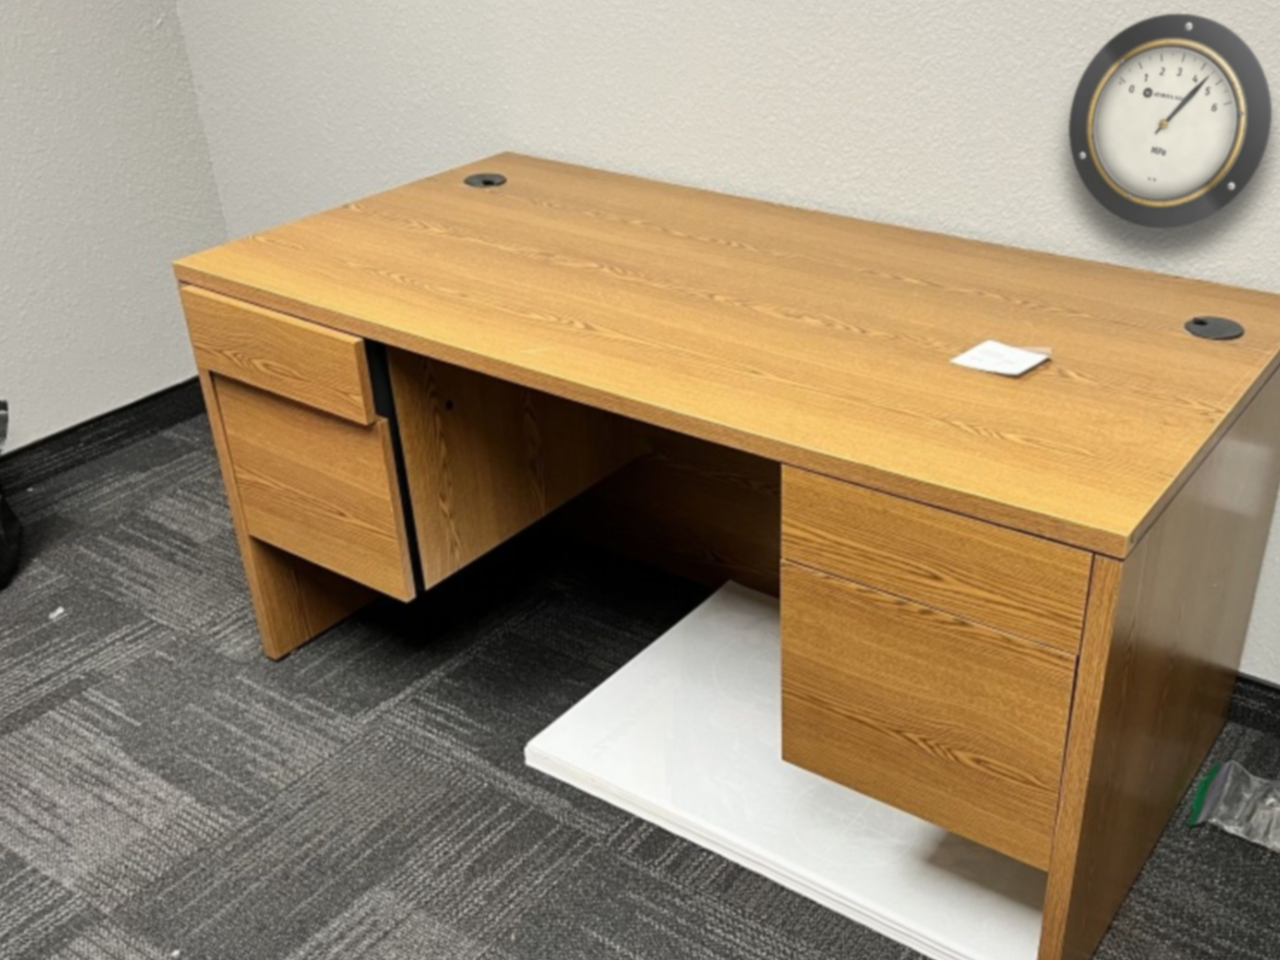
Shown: 4.5,MPa
